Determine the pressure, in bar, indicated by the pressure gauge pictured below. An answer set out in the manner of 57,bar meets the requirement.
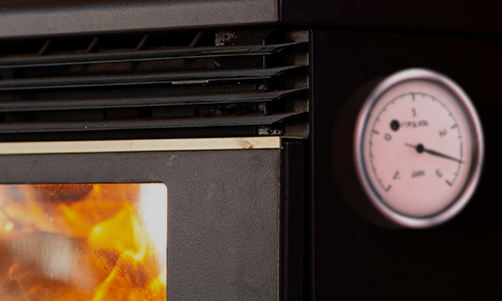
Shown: 2.6,bar
